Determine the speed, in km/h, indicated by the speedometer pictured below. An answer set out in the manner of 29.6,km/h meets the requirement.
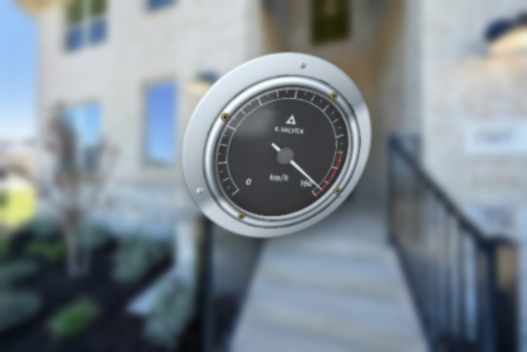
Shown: 155,km/h
